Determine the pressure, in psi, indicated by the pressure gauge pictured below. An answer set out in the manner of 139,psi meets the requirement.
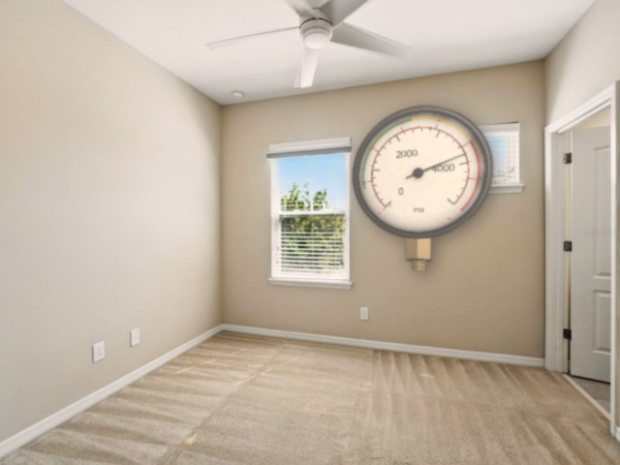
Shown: 3800,psi
